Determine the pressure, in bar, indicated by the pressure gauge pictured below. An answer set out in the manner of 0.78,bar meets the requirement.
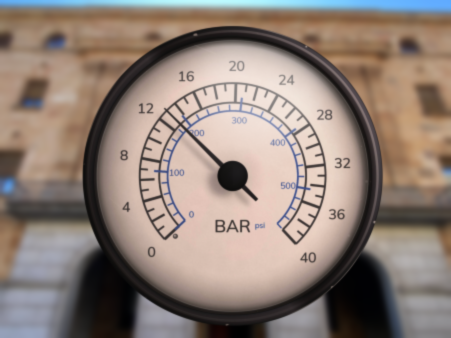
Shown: 13,bar
